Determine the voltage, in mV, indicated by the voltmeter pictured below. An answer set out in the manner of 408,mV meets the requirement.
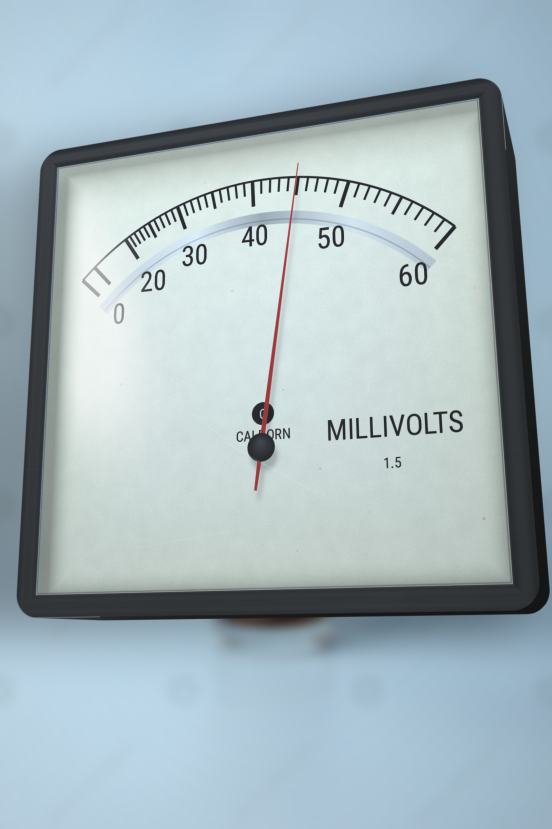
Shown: 45,mV
